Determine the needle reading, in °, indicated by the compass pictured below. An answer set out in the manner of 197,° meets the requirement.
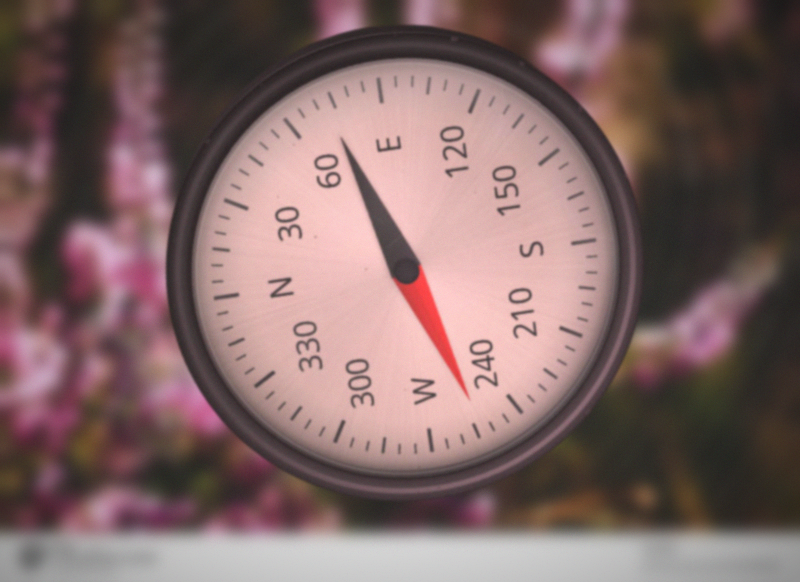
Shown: 252.5,°
